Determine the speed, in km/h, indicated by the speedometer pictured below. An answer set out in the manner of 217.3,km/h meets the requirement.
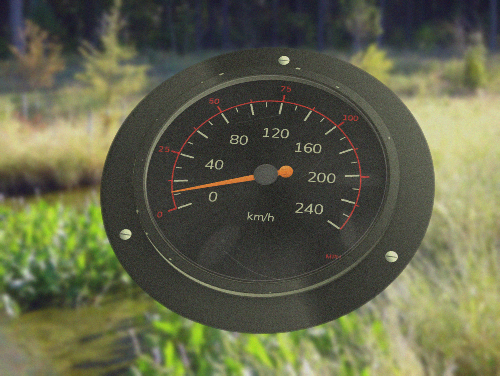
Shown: 10,km/h
